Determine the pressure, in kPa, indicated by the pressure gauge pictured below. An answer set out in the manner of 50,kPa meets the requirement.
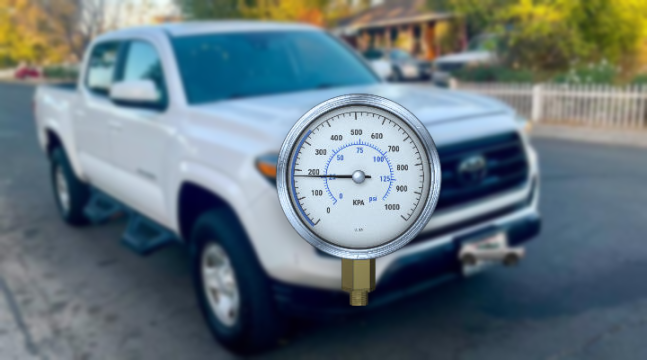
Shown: 180,kPa
